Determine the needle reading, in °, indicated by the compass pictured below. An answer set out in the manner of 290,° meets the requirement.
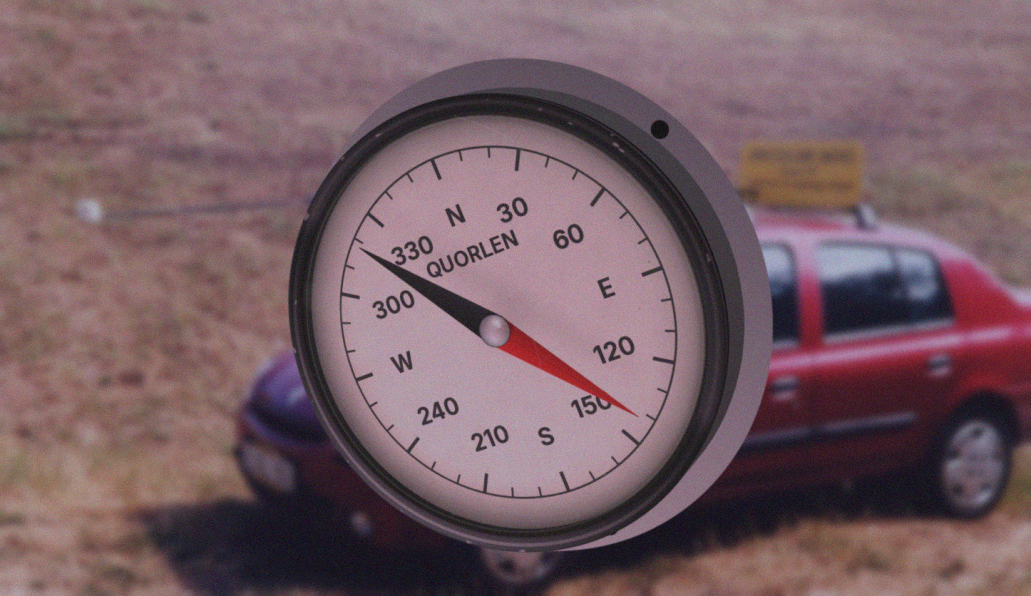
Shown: 140,°
